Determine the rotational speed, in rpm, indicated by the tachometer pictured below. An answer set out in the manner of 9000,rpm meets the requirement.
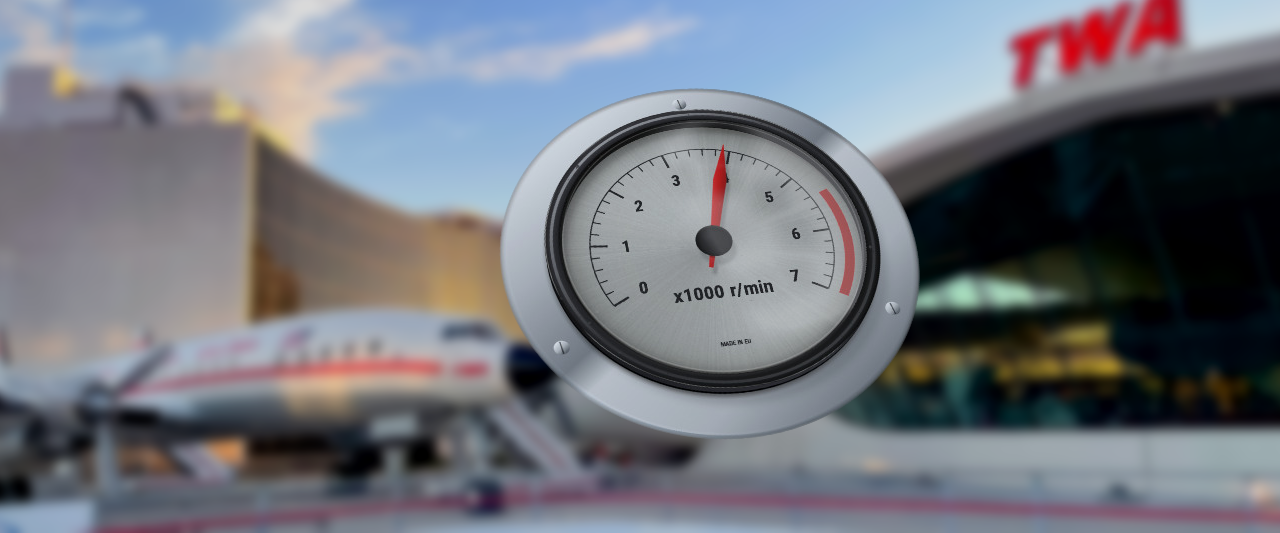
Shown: 3900,rpm
